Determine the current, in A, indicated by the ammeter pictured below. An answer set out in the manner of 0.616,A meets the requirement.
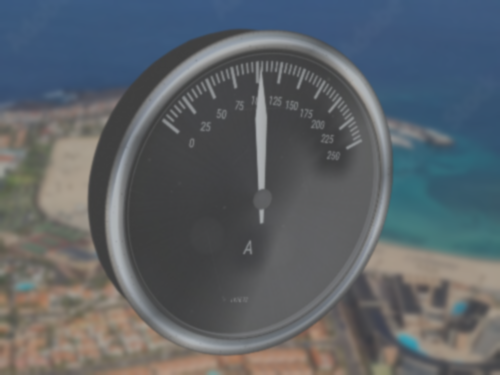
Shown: 100,A
